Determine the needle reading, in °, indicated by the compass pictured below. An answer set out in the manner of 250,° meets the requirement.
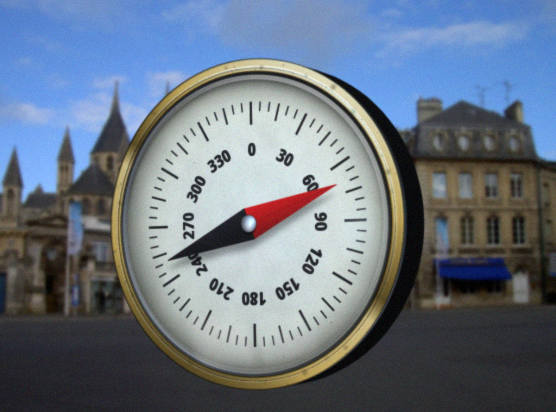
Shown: 70,°
